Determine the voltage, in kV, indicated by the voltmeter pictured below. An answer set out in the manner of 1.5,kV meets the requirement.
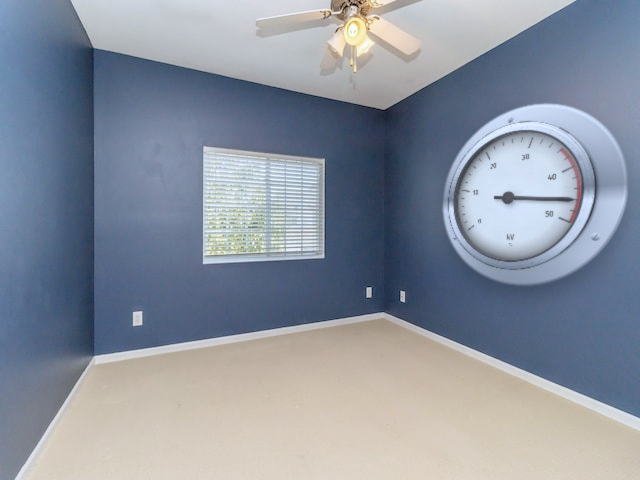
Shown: 46,kV
